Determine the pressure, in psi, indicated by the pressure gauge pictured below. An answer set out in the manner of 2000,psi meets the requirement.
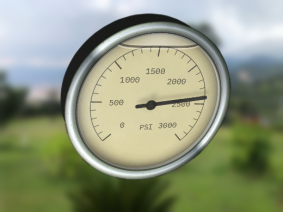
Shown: 2400,psi
